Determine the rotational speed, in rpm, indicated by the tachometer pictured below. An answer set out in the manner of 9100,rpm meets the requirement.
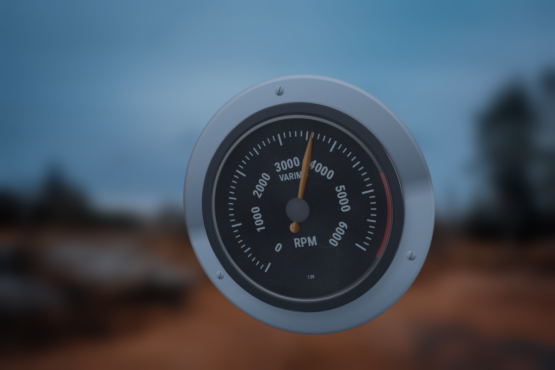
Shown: 3600,rpm
